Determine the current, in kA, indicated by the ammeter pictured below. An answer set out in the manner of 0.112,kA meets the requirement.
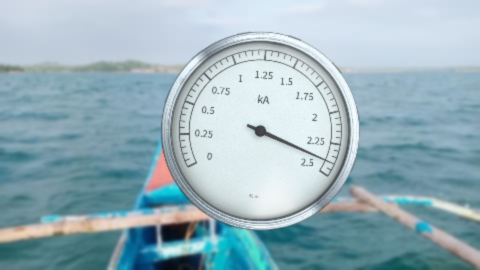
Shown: 2.4,kA
